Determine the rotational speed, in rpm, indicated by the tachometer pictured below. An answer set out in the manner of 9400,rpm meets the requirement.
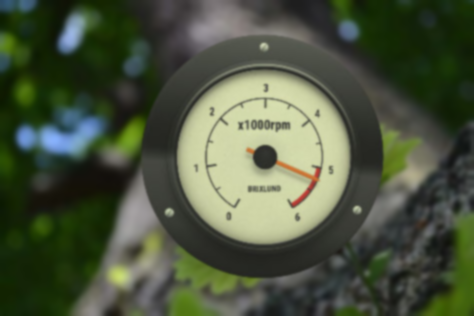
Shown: 5250,rpm
